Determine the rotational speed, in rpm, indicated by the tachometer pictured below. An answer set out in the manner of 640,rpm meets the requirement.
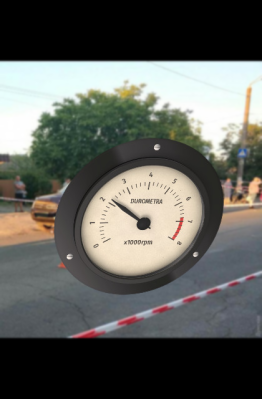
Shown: 2200,rpm
